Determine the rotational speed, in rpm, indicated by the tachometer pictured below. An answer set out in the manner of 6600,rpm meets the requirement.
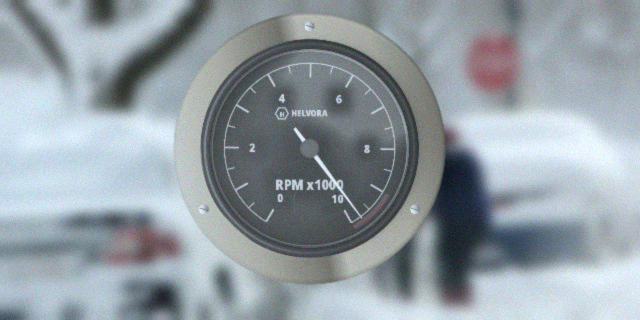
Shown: 9750,rpm
